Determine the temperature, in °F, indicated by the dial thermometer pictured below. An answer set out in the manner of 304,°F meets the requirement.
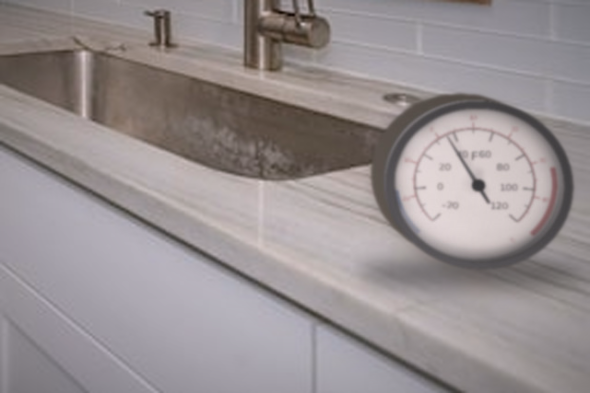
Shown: 35,°F
